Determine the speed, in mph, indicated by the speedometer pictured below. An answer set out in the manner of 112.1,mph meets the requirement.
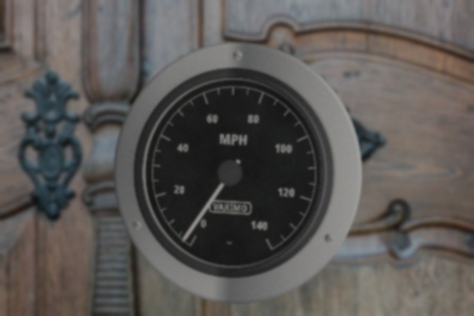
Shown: 2.5,mph
